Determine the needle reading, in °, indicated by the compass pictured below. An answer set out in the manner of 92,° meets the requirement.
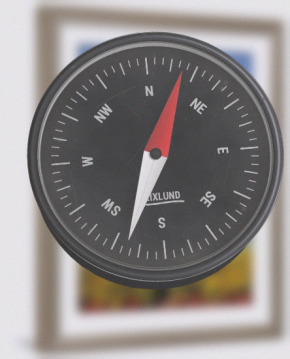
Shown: 22.5,°
